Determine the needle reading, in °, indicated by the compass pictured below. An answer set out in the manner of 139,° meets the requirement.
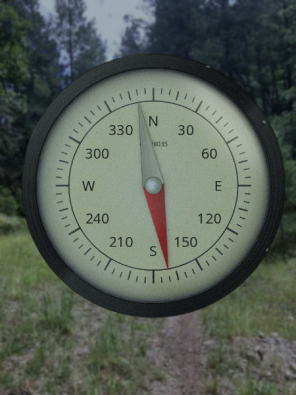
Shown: 170,°
